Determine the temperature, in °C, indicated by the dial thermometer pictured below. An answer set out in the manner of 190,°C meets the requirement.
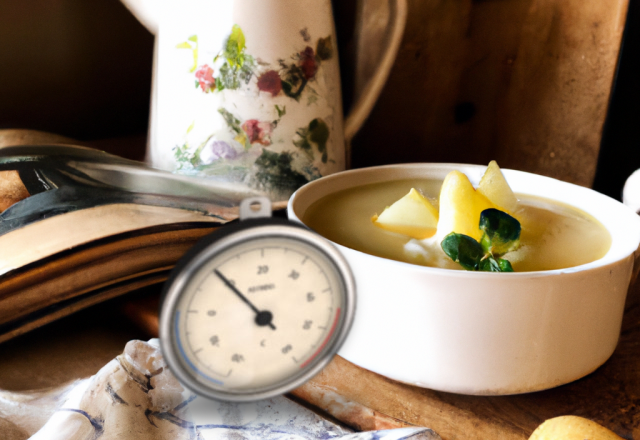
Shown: 10,°C
